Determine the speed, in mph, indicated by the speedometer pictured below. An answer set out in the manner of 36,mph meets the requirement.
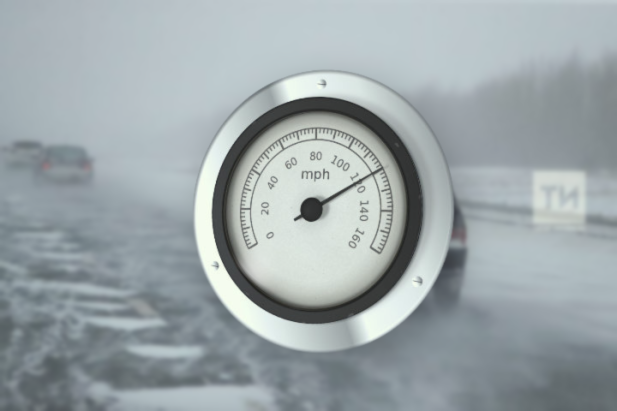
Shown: 120,mph
